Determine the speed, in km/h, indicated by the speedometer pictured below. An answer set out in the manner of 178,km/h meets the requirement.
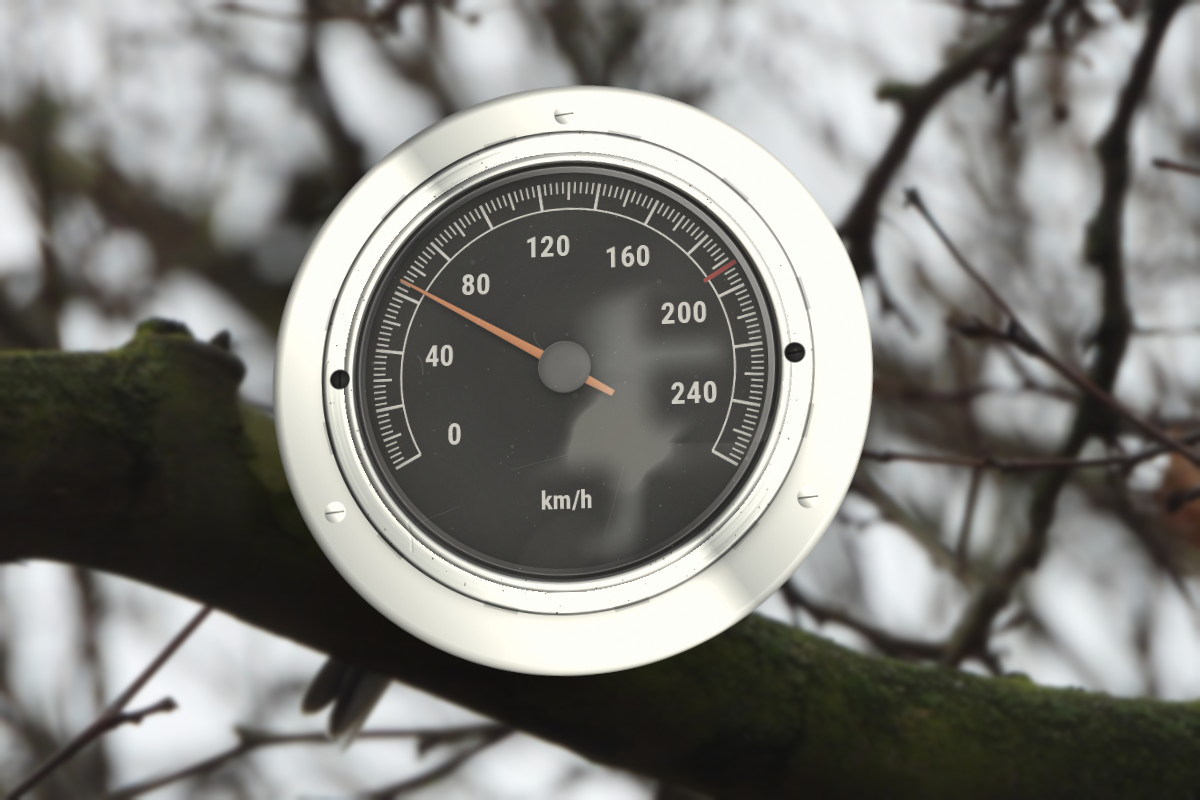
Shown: 64,km/h
